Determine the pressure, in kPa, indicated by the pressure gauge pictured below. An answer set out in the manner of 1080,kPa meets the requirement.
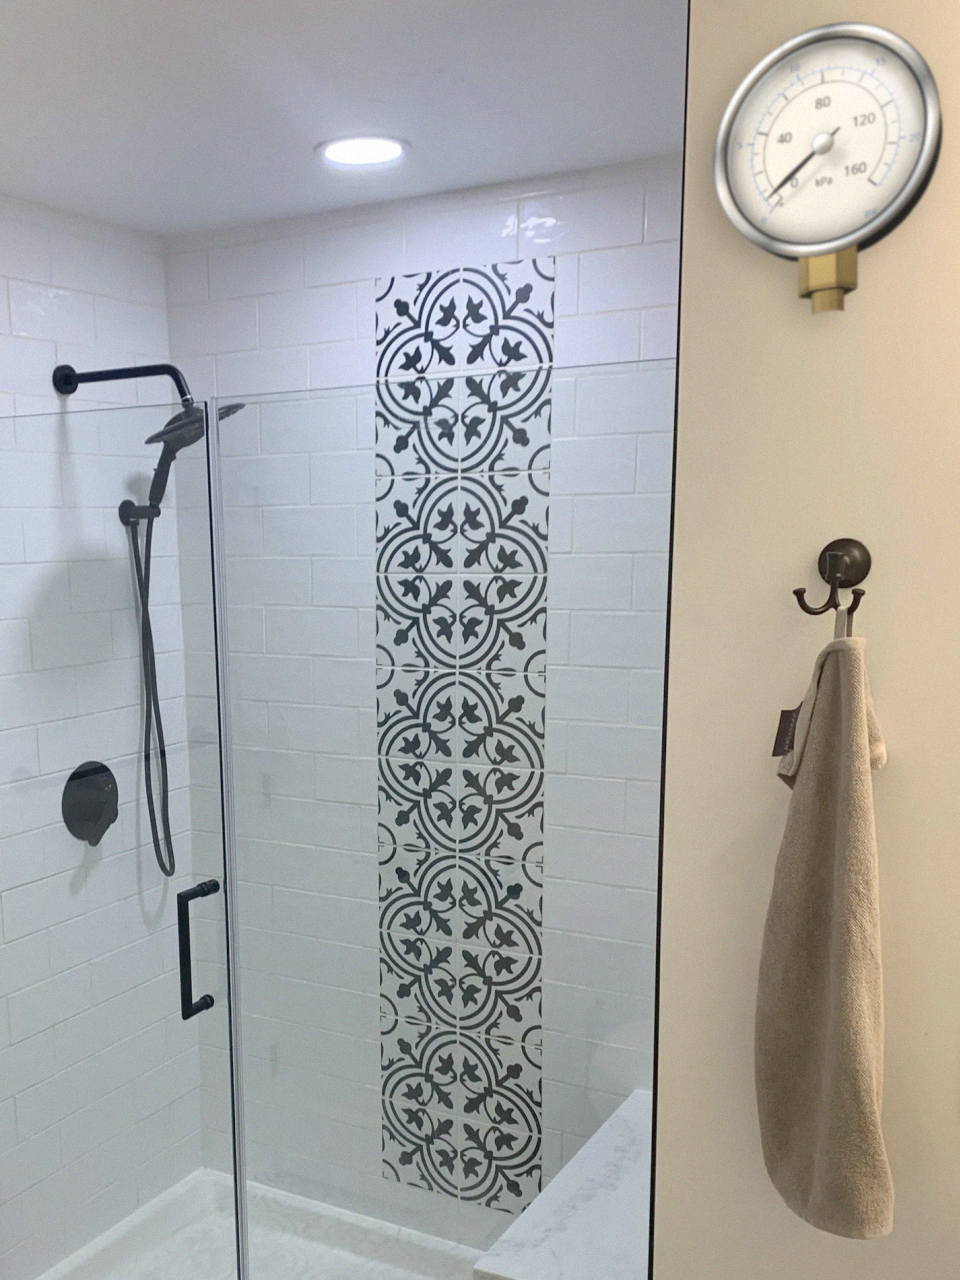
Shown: 5,kPa
